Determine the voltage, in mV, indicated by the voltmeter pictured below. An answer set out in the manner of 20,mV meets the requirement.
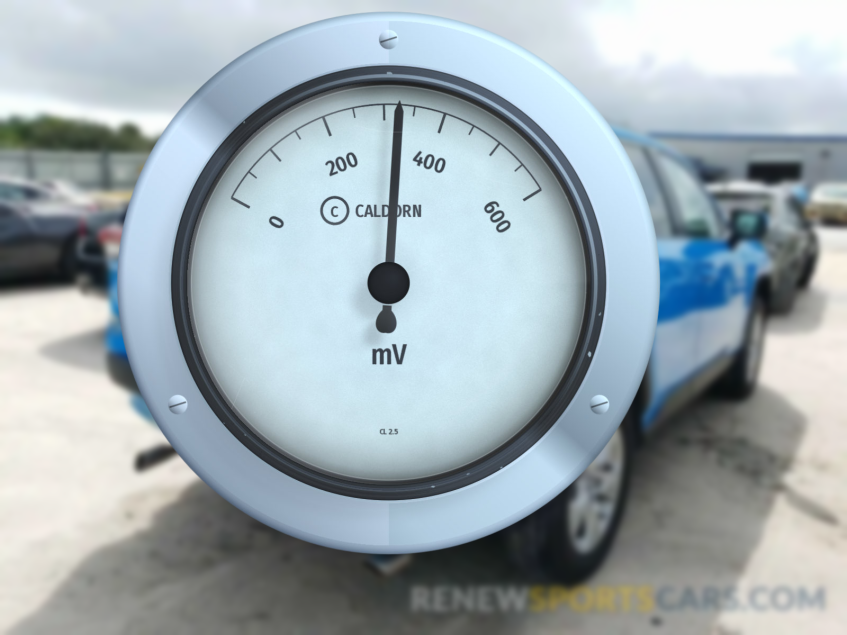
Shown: 325,mV
